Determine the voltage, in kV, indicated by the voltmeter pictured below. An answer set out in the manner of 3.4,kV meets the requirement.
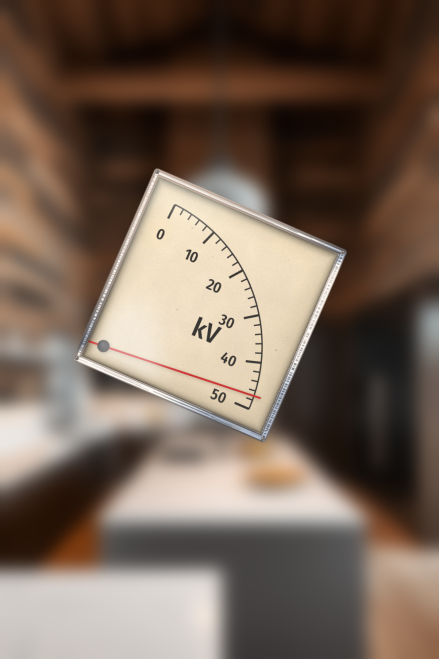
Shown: 47,kV
